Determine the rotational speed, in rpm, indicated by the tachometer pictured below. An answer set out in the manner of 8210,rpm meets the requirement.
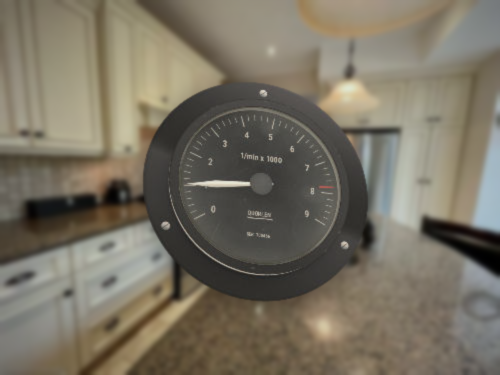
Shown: 1000,rpm
